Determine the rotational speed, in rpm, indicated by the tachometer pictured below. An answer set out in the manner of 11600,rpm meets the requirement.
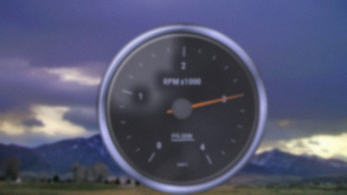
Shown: 3000,rpm
